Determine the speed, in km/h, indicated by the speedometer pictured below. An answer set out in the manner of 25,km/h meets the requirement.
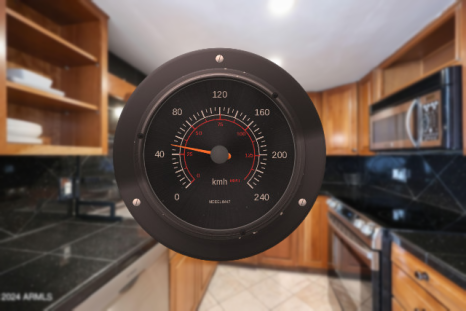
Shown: 50,km/h
